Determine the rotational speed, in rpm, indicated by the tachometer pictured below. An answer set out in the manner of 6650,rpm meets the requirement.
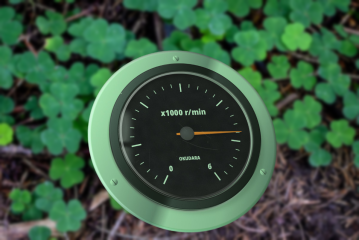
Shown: 4800,rpm
